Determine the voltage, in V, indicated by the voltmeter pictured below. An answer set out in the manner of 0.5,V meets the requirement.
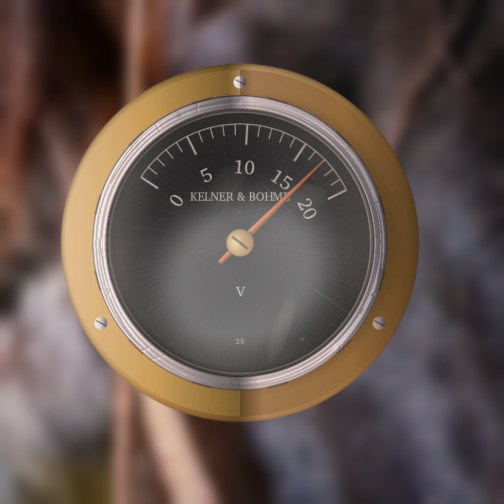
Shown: 17,V
